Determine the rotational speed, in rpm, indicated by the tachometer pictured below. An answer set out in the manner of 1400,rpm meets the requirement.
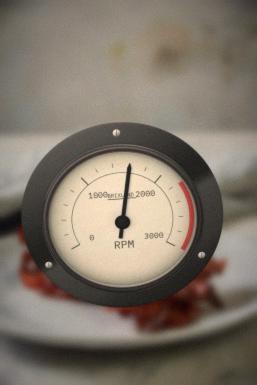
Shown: 1600,rpm
